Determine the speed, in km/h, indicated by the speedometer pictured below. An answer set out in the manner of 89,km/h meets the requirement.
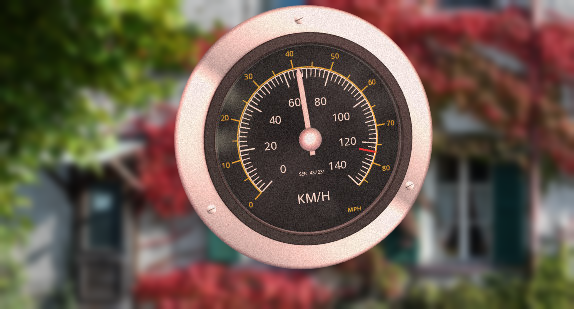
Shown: 66,km/h
